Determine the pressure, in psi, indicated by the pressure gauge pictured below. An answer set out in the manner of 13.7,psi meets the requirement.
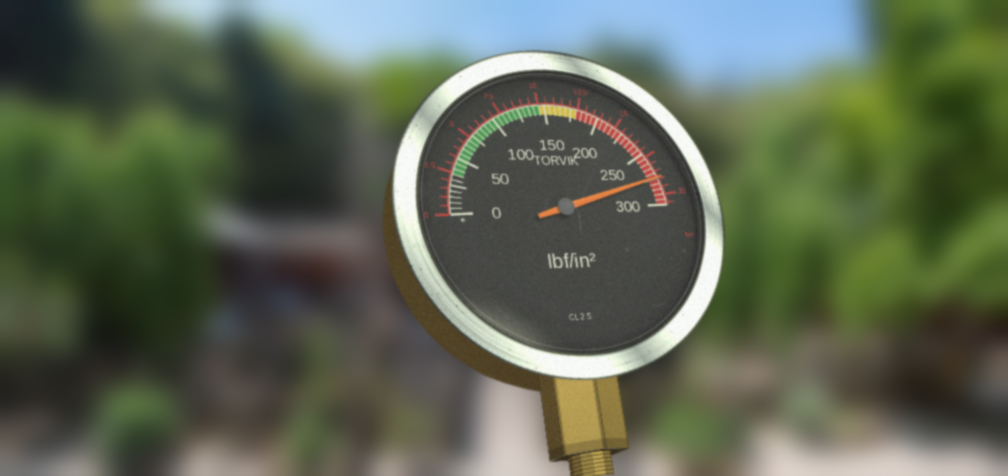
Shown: 275,psi
